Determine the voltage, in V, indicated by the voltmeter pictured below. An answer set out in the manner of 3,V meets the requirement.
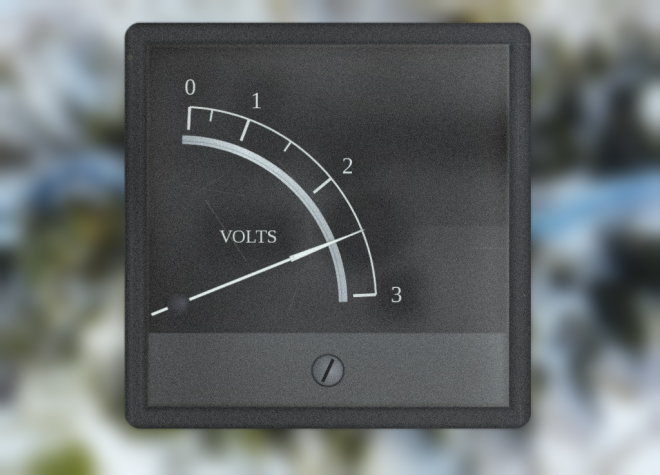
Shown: 2.5,V
